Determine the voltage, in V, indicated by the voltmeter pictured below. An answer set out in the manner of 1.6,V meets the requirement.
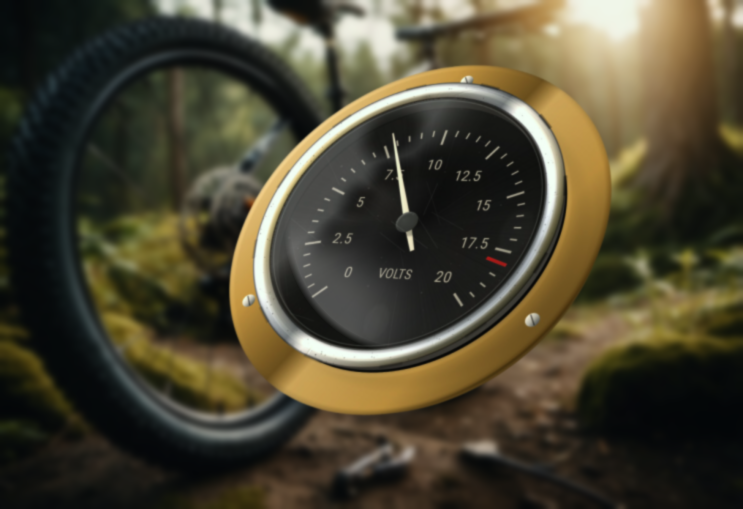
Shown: 8,V
